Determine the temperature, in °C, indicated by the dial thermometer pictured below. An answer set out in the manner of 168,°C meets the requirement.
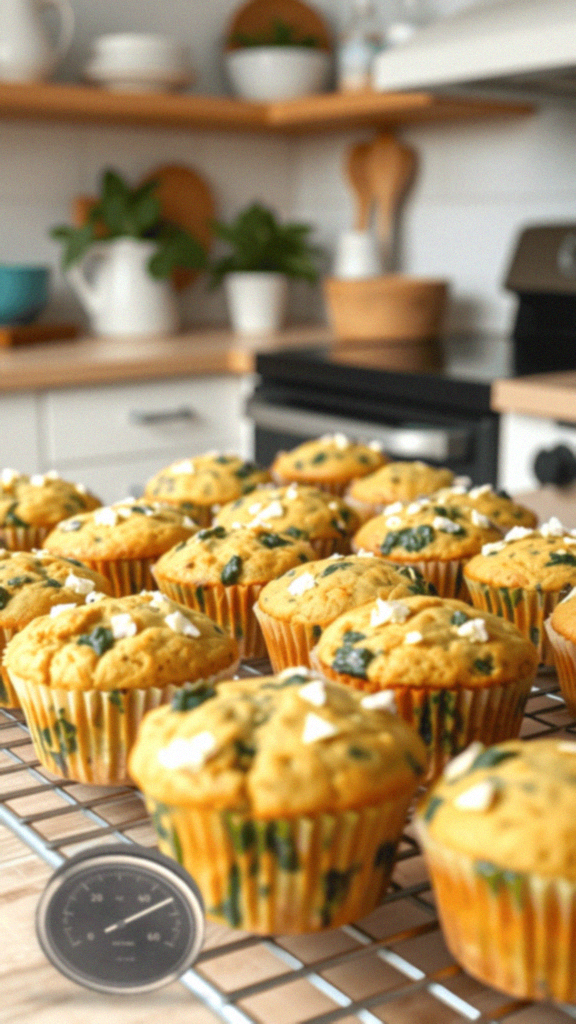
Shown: 45,°C
